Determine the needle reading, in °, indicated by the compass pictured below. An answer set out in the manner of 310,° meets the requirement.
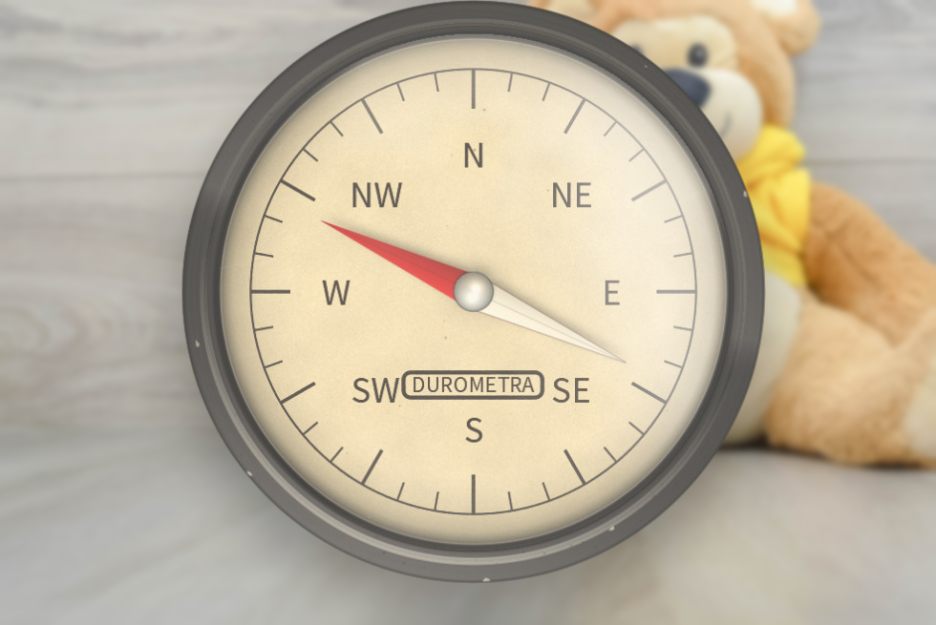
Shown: 295,°
